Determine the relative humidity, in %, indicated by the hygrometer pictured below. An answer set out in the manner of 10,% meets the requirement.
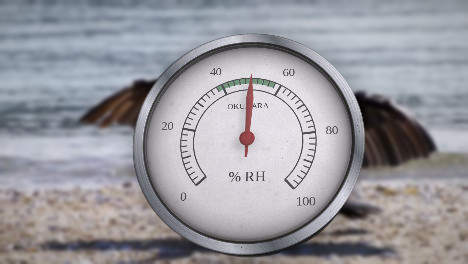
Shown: 50,%
